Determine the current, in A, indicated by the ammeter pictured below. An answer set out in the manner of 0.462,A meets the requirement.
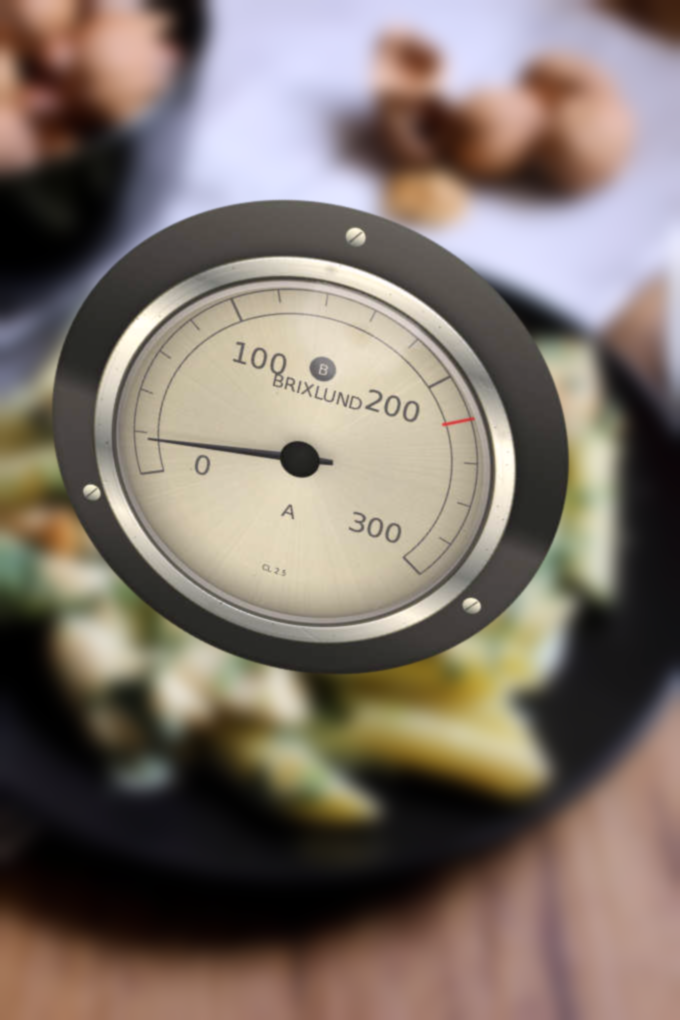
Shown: 20,A
